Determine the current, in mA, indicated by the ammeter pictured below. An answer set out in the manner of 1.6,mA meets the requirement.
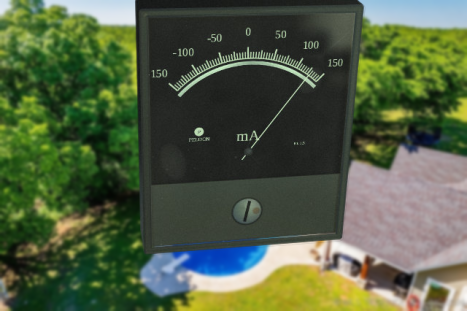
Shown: 125,mA
